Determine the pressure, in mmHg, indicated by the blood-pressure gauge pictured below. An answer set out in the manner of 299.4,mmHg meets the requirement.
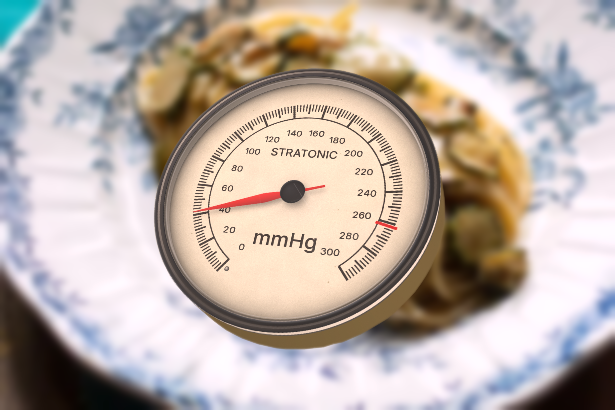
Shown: 40,mmHg
